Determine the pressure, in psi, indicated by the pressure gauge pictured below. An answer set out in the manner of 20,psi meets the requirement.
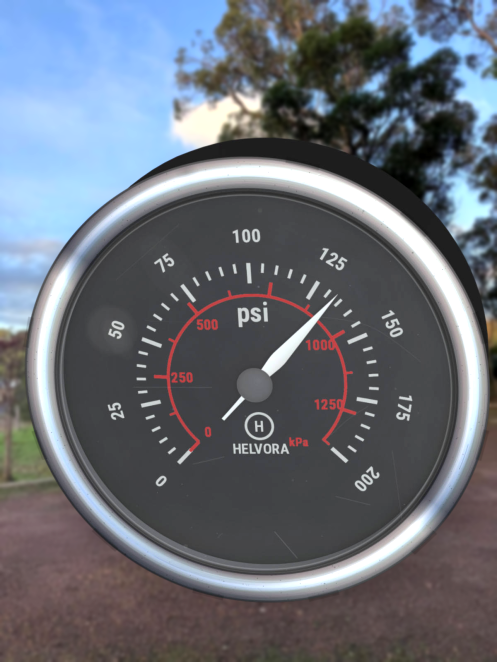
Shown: 132.5,psi
